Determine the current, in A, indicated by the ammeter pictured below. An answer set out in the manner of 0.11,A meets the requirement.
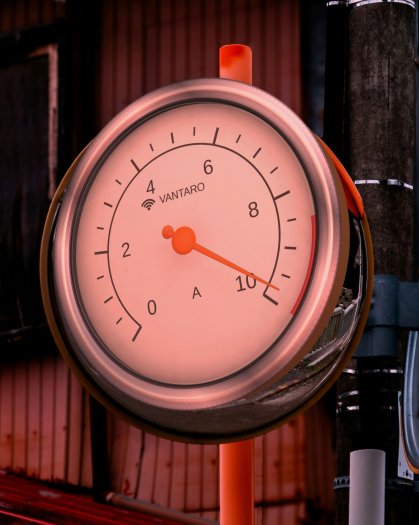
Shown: 9.75,A
